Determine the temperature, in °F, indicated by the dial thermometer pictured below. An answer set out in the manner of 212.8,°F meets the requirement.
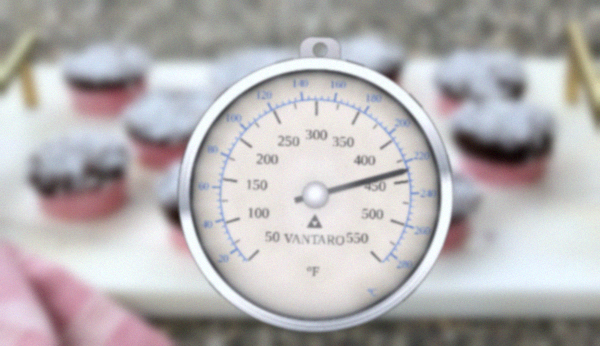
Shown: 437.5,°F
